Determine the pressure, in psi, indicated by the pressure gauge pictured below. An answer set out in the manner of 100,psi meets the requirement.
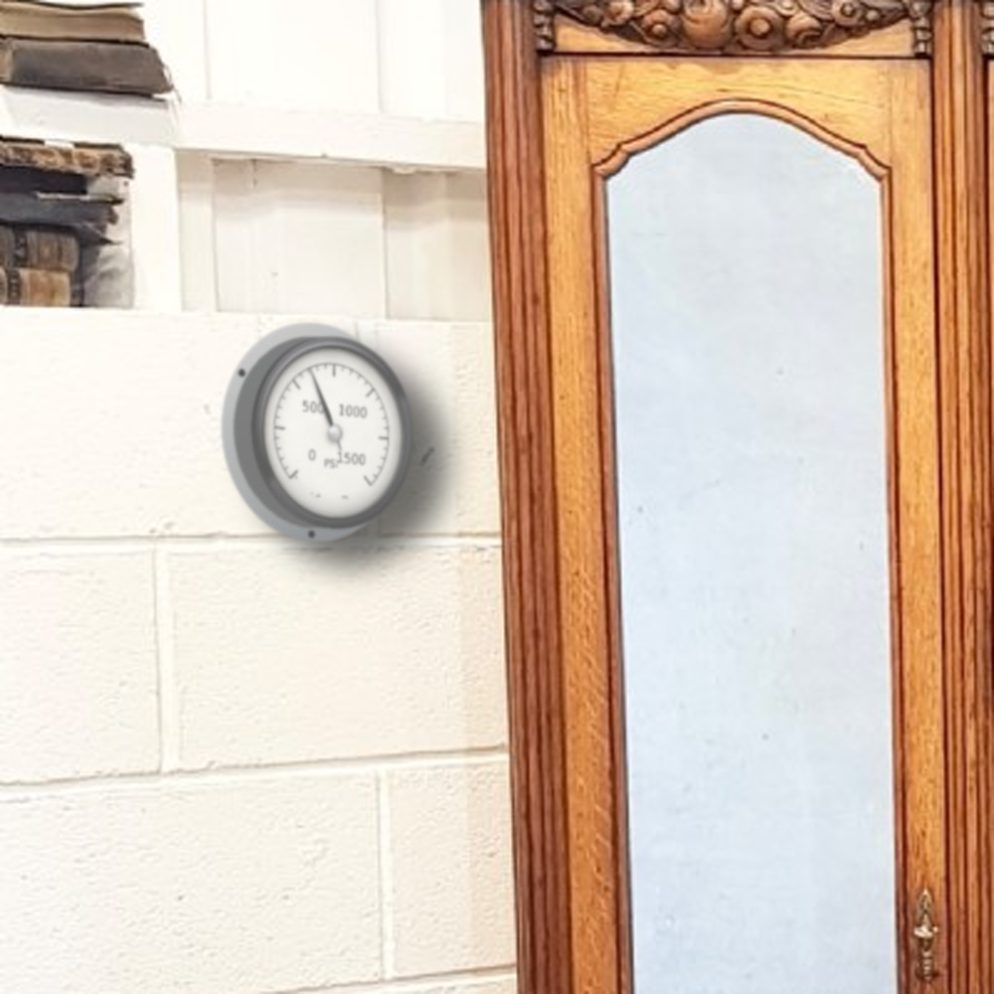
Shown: 600,psi
